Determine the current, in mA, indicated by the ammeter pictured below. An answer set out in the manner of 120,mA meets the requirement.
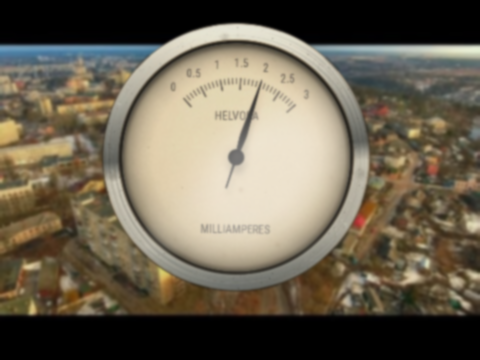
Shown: 2,mA
